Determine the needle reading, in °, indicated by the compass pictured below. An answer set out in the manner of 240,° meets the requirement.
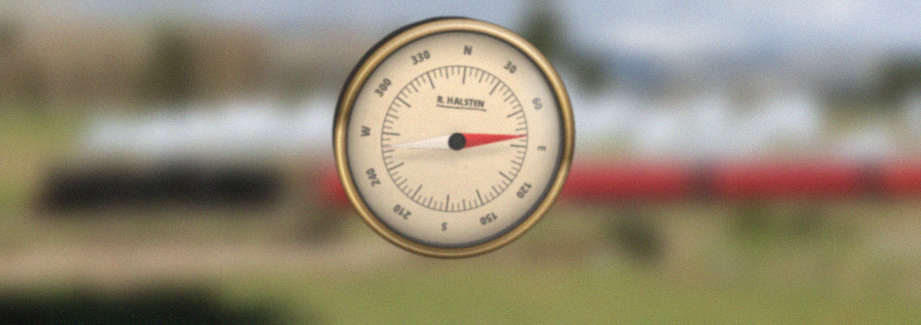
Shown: 80,°
